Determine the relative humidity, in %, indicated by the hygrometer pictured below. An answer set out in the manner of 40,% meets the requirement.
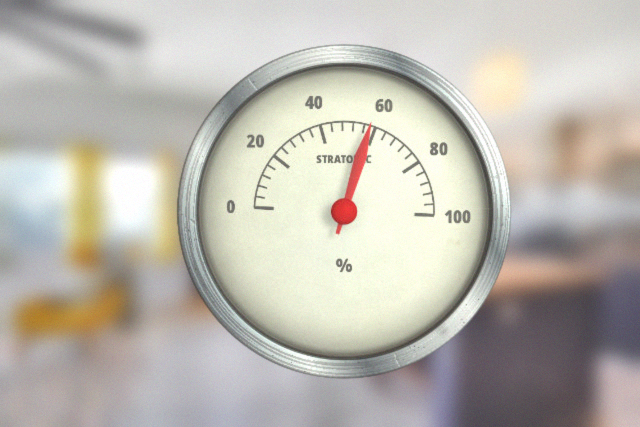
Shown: 58,%
